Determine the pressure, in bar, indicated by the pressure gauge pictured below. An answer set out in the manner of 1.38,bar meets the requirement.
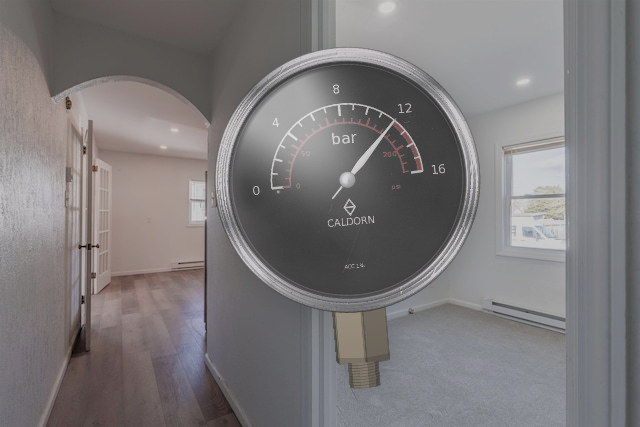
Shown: 12,bar
